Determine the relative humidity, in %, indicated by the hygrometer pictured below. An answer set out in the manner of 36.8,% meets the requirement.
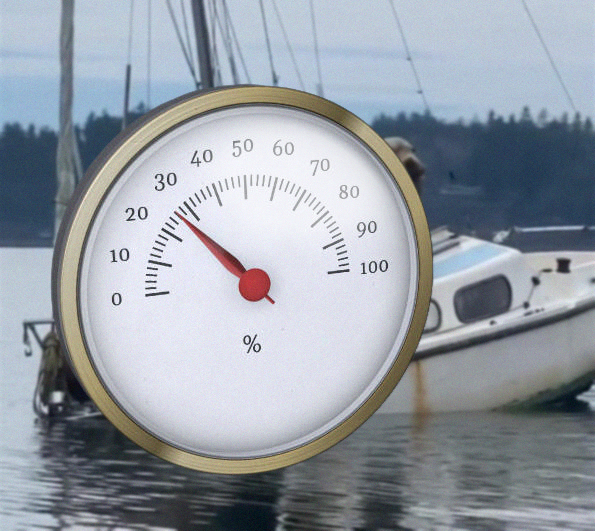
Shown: 26,%
